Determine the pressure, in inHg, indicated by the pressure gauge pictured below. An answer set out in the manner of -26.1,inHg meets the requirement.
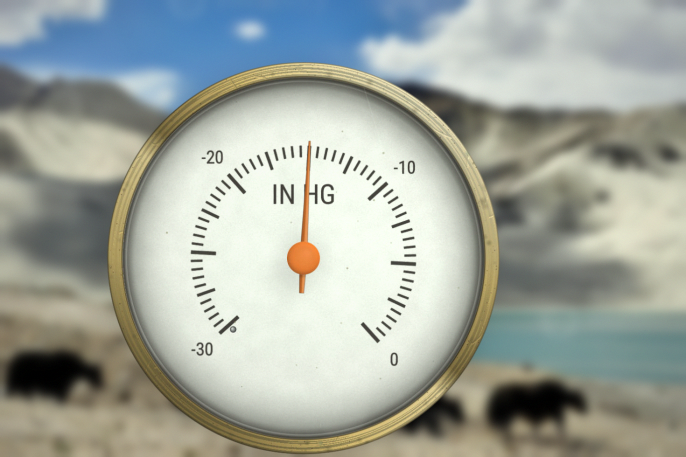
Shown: -15,inHg
